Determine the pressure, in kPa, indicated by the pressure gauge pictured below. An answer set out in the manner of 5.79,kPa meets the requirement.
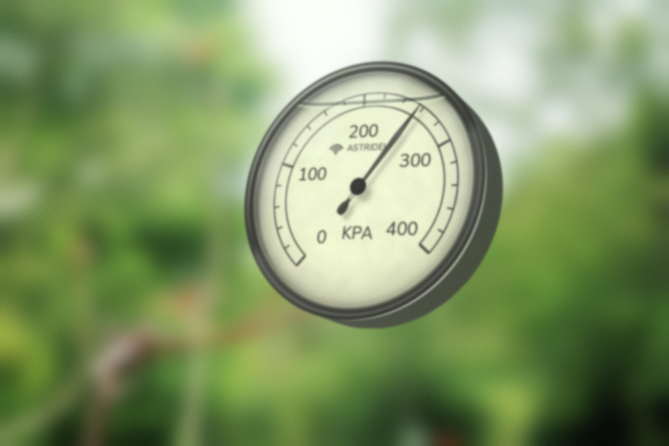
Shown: 260,kPa
